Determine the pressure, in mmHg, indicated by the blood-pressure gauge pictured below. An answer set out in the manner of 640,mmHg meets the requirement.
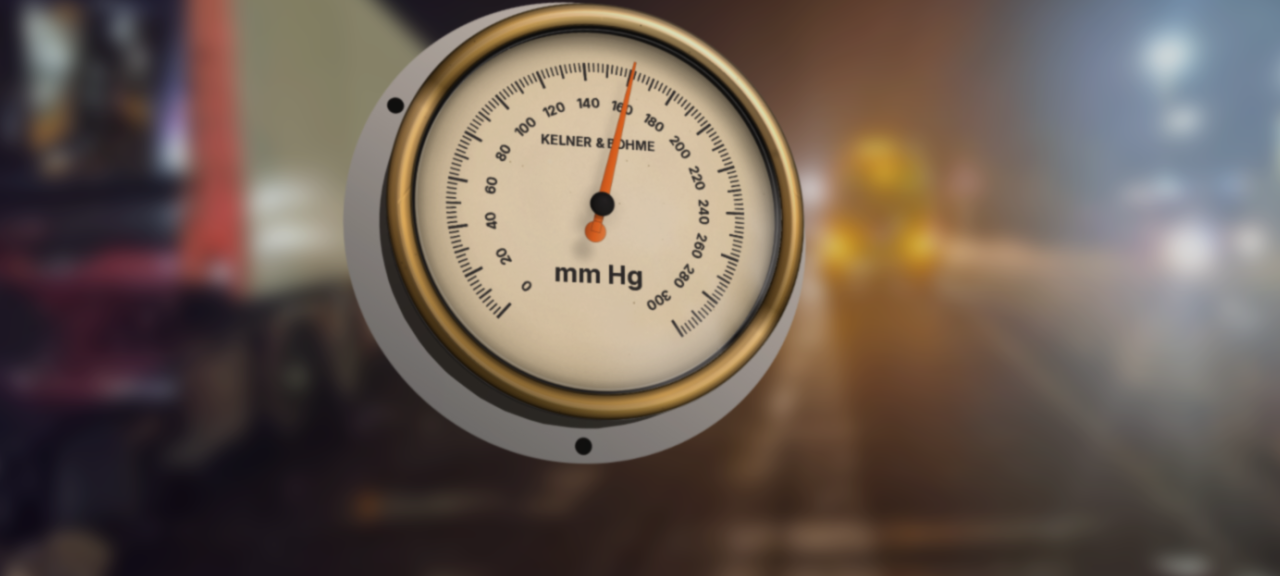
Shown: 160,mmHg
